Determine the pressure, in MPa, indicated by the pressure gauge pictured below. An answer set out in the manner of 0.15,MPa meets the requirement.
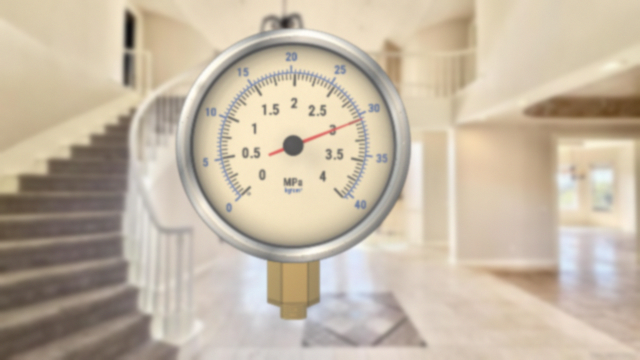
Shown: 3,MPa
